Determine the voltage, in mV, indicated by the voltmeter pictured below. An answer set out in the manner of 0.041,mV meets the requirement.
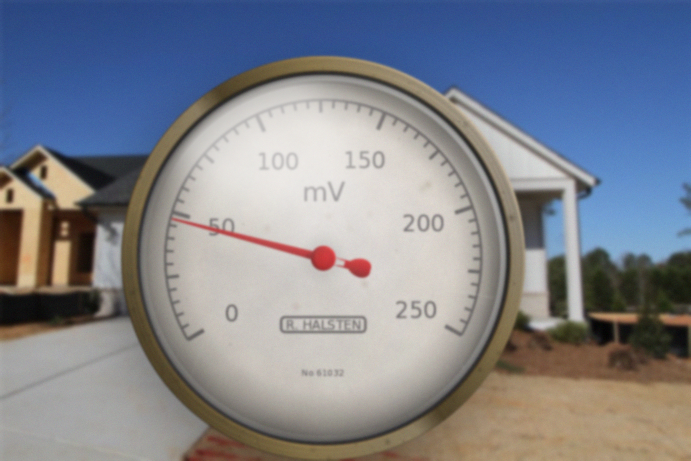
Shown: 47.5,mV
